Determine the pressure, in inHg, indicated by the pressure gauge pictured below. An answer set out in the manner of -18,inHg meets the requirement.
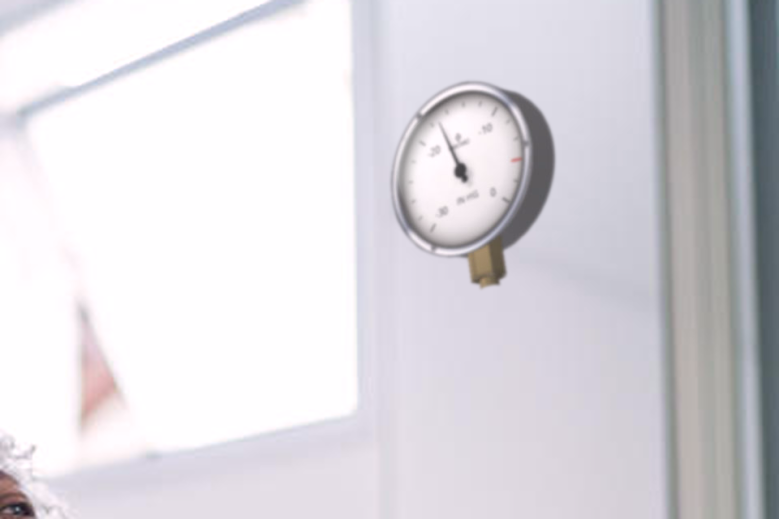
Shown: -17,inHg
